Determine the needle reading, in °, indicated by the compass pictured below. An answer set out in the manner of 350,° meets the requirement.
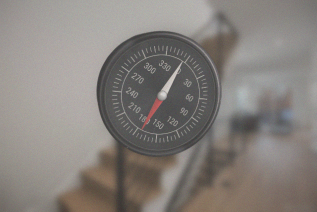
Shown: 175,°
